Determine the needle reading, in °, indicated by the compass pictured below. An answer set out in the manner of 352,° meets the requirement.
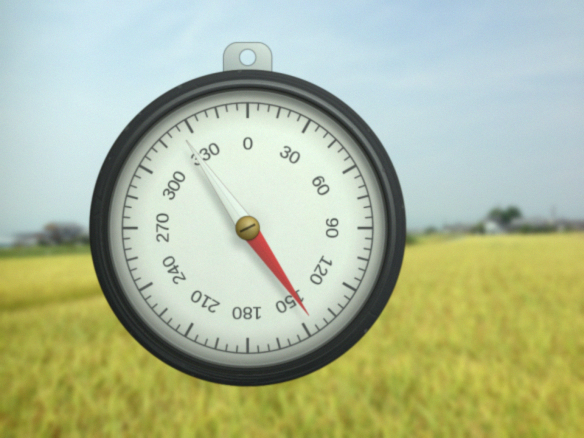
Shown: 145,°
